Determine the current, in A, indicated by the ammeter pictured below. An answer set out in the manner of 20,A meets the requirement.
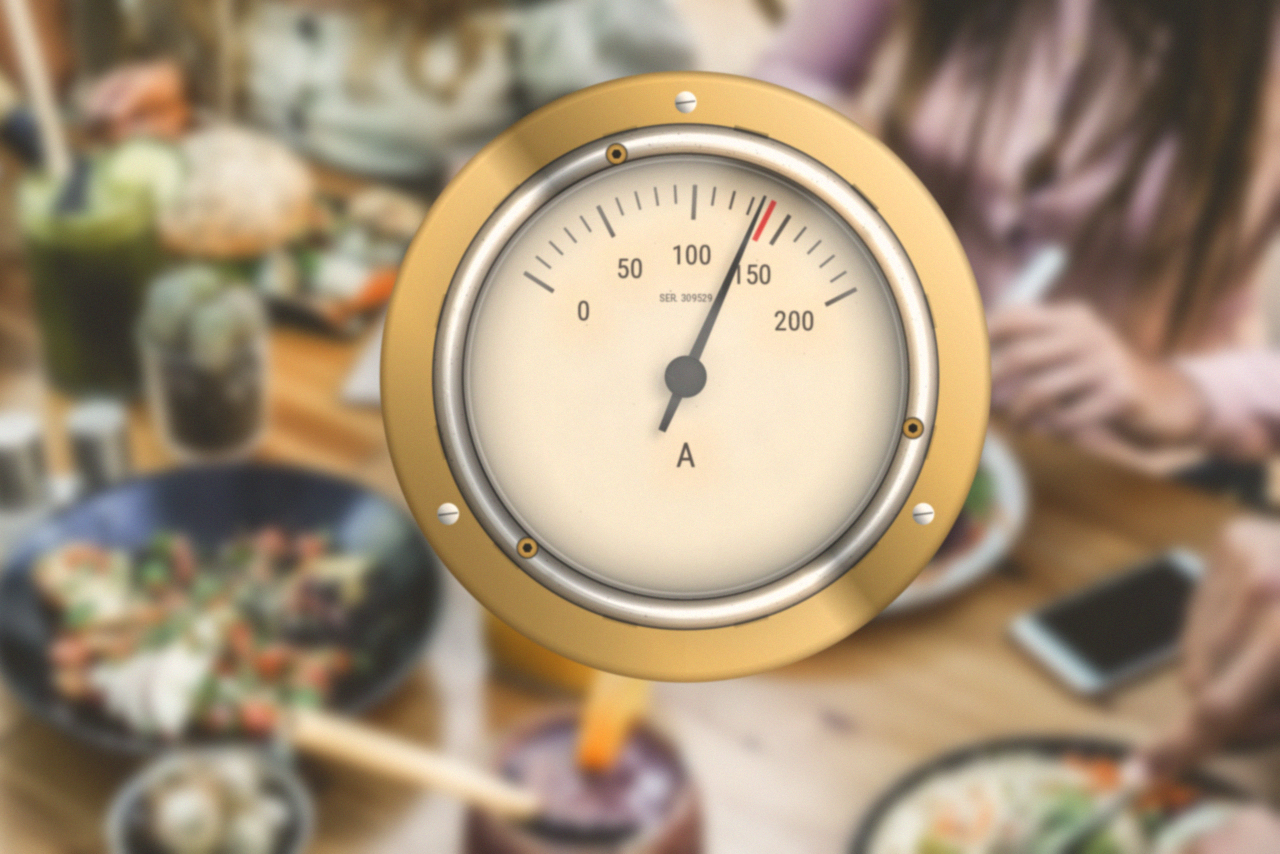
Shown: 135,A
